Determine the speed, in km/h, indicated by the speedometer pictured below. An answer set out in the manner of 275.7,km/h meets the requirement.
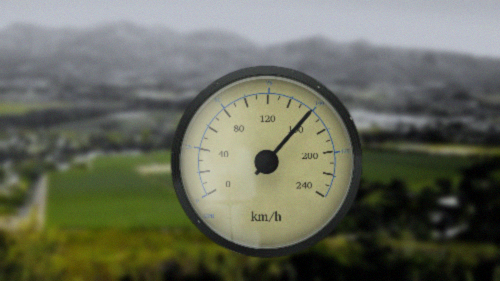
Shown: 160,km/h
